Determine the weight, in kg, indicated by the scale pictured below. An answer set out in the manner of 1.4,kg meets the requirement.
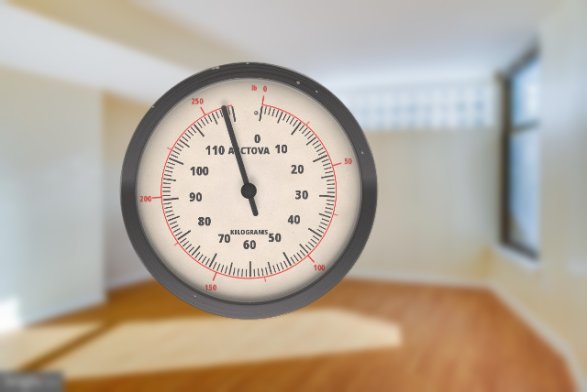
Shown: 118,kg
